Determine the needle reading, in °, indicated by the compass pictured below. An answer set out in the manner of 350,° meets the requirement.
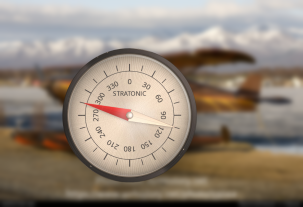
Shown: 285,°
